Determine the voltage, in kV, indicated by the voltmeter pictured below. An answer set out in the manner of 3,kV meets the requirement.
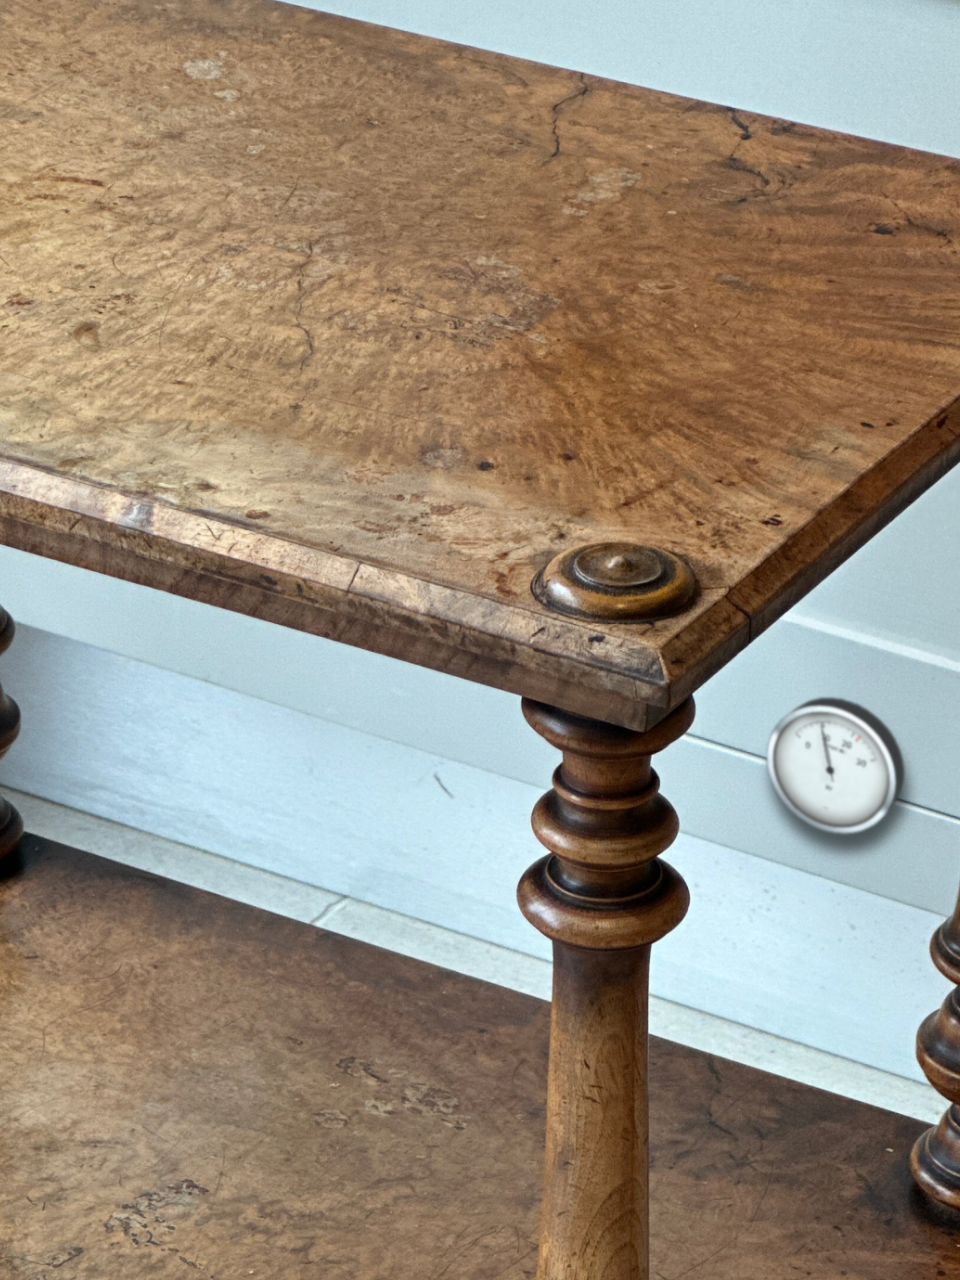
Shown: 10,kV
